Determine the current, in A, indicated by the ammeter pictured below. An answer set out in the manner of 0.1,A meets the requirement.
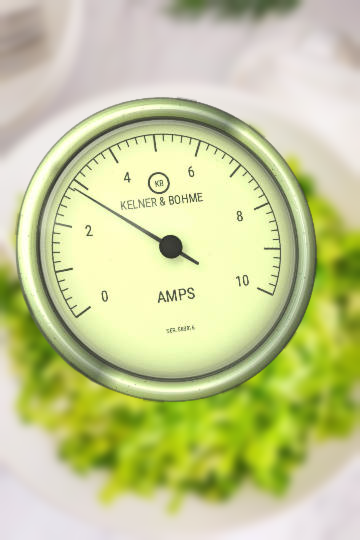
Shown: 2.8,A
